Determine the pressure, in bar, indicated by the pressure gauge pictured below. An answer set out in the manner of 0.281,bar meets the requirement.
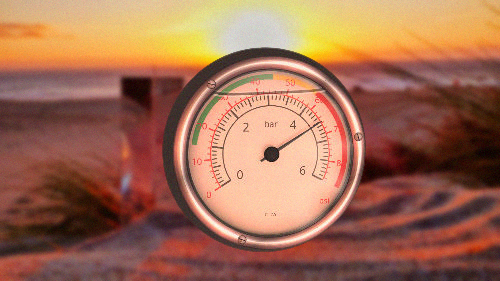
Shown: 4.5,bar
